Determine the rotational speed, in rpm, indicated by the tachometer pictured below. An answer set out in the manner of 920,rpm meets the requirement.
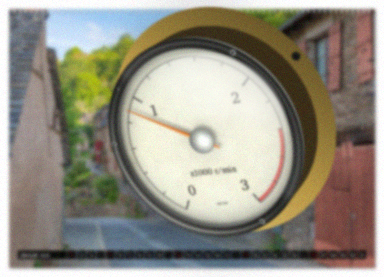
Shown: 900,rpm
